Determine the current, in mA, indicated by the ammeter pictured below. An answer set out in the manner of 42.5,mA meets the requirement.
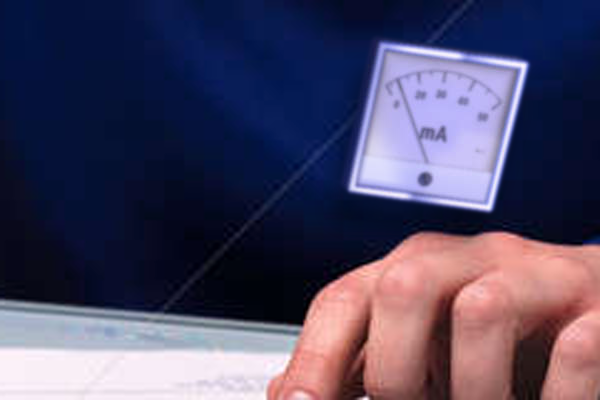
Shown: 10,mA
